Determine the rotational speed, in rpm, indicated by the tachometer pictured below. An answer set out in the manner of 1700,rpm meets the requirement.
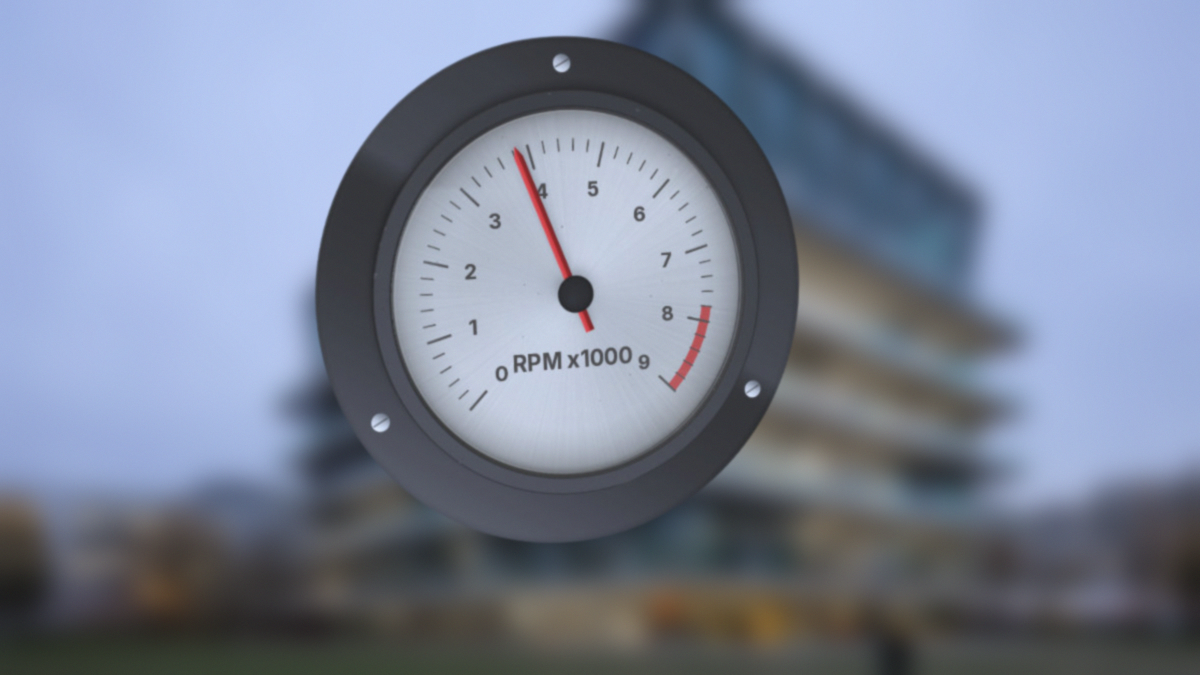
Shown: 3800,rpm
